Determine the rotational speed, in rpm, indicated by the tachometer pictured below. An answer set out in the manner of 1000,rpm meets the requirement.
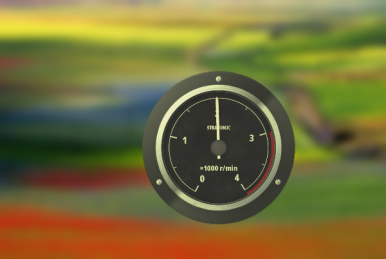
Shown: 2000,rpm
